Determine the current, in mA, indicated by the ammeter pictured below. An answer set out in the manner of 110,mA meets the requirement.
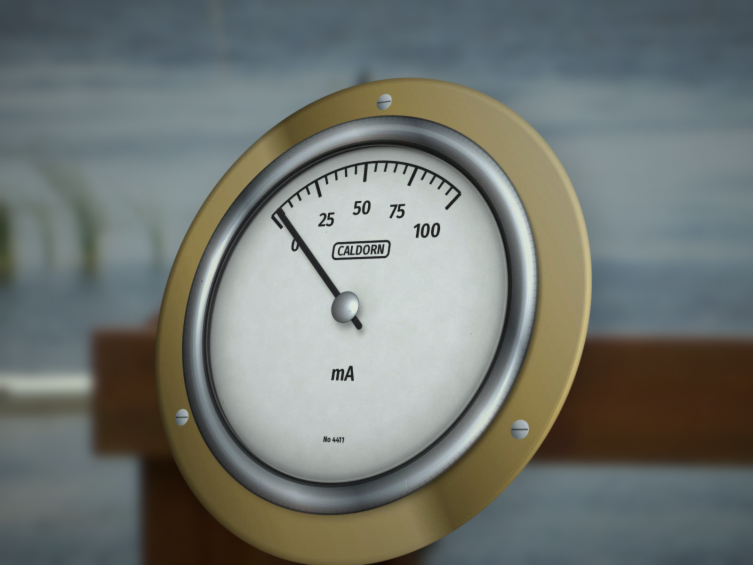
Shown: 5,mA
